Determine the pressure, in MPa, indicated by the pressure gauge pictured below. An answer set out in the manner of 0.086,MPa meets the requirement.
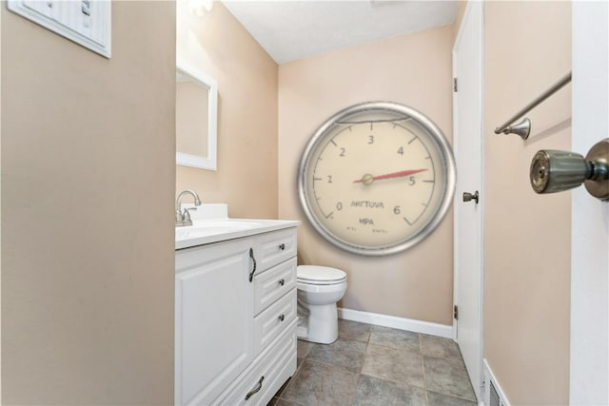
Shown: 4.75,MPa
